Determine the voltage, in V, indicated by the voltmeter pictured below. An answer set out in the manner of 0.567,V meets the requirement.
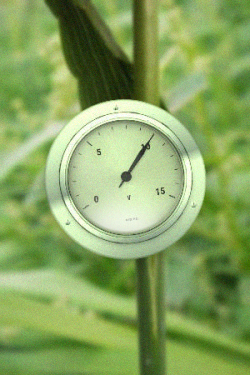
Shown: 10,V
